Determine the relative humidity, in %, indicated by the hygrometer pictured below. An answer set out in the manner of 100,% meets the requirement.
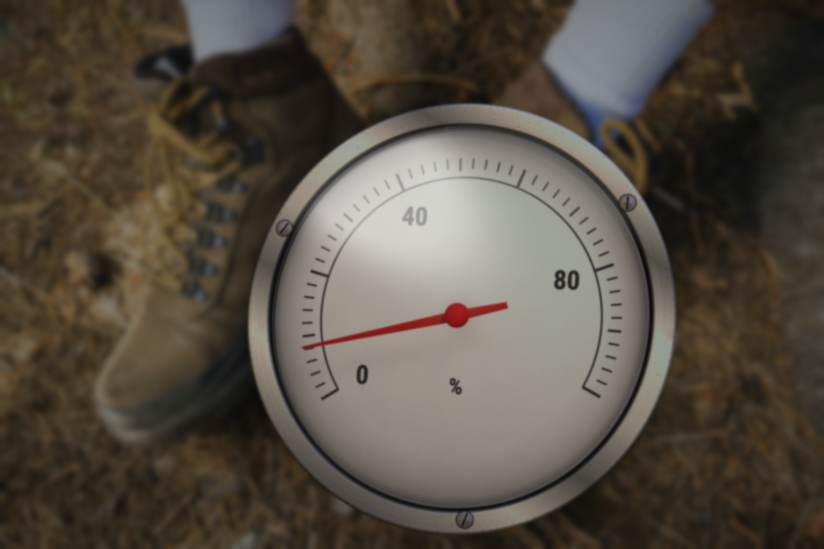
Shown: 8,%
